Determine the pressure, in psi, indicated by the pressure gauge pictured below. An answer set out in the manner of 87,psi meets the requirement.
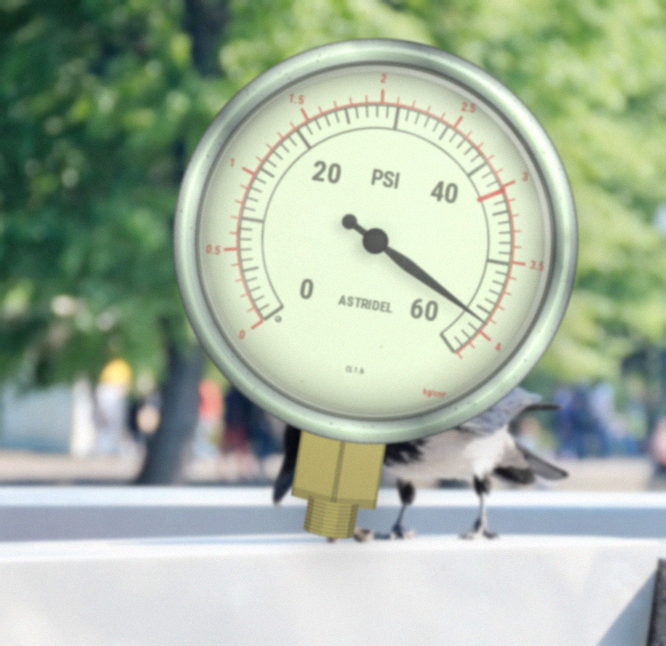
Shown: 56,psi
